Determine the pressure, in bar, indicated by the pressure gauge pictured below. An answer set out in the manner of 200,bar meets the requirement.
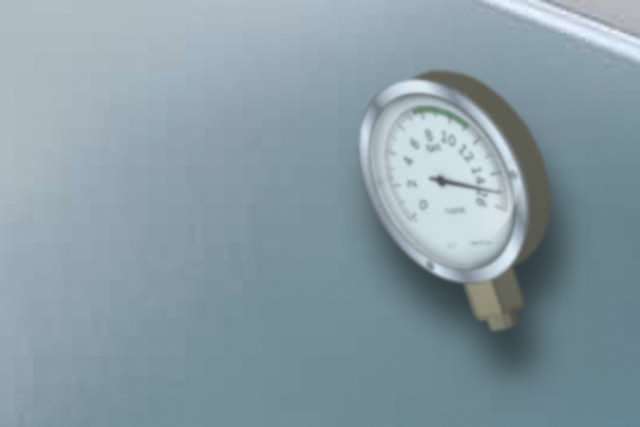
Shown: 15,bar
